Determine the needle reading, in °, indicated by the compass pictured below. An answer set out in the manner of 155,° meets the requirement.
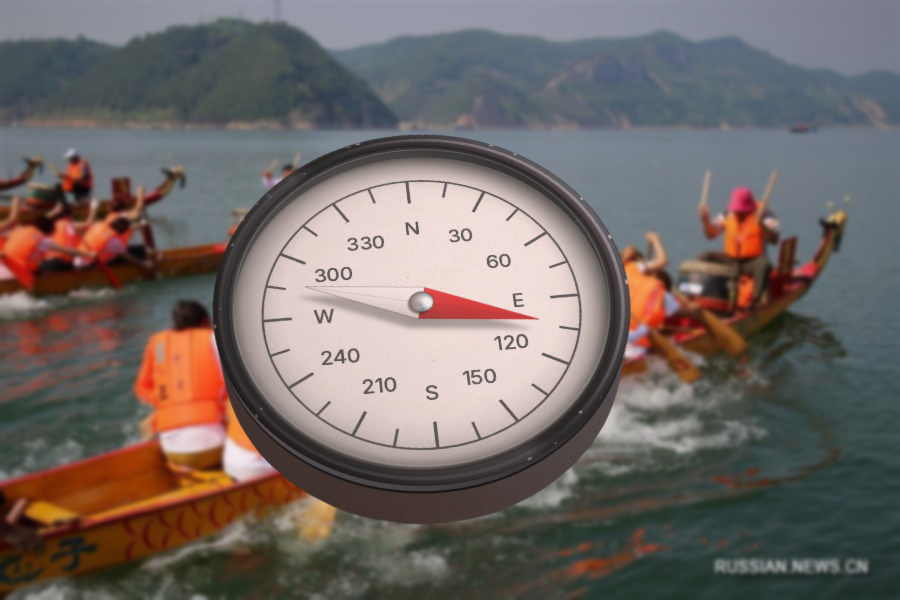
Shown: 105,°
